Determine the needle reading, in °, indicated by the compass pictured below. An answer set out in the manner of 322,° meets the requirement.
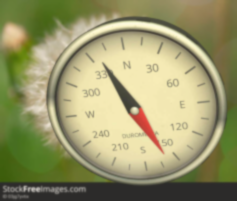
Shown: 157.5,°
